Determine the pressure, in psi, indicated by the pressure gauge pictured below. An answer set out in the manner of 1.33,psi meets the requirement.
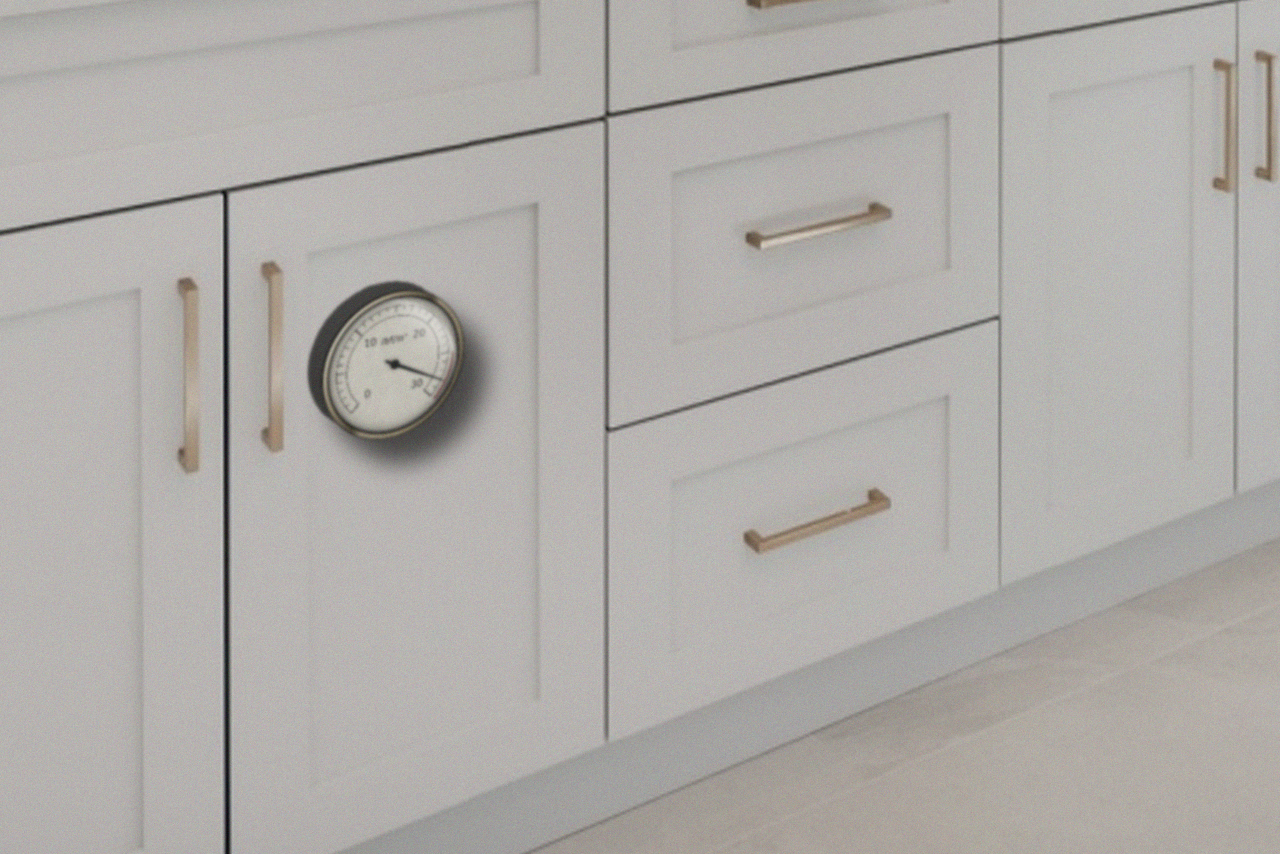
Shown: 28,psi
